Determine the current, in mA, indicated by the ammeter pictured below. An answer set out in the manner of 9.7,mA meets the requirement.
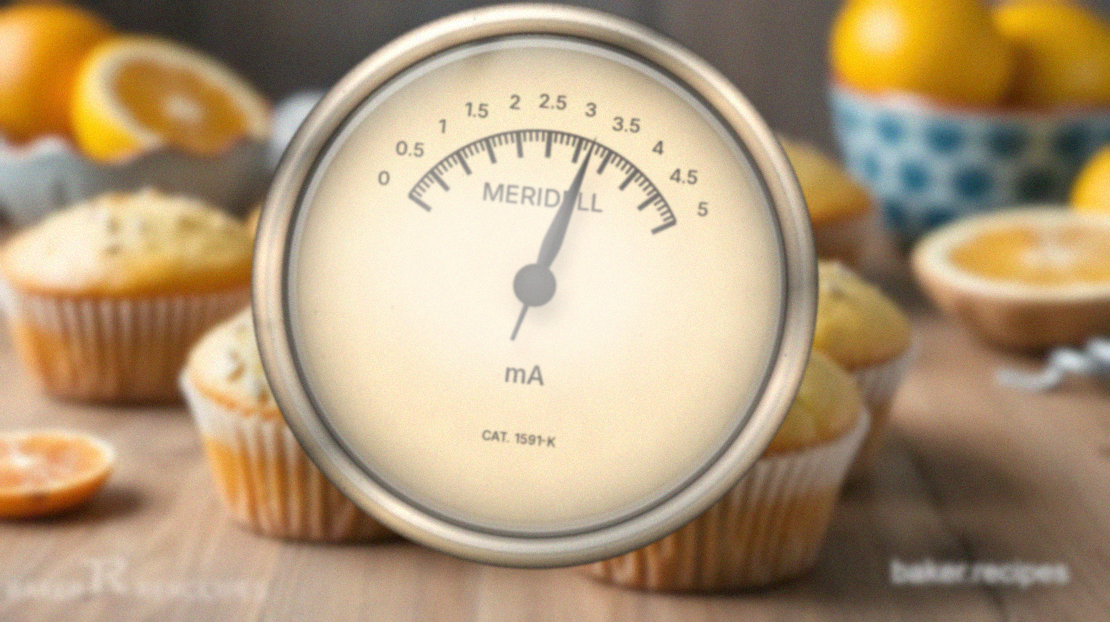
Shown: 3.2,mA
